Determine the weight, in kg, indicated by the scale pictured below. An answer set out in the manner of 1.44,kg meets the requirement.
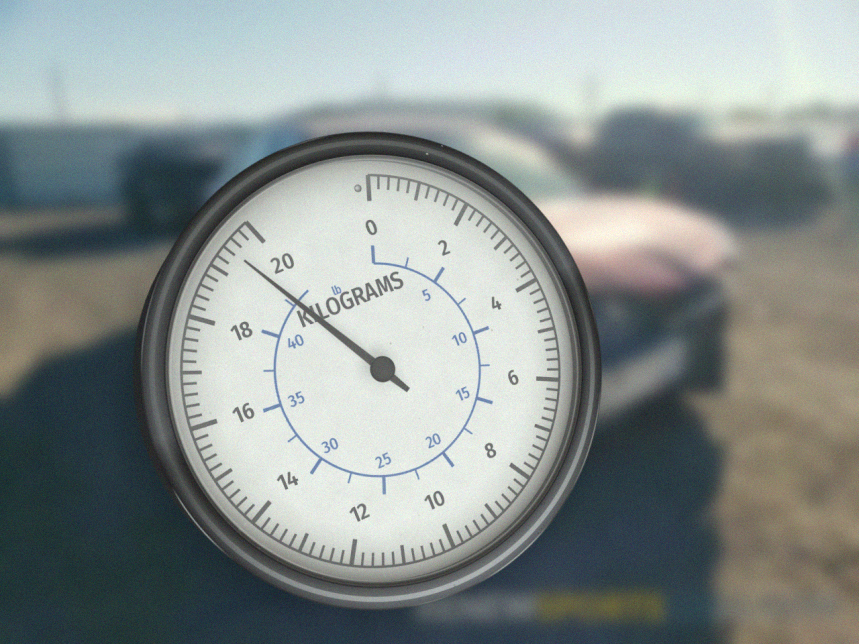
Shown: 19.4,kg
